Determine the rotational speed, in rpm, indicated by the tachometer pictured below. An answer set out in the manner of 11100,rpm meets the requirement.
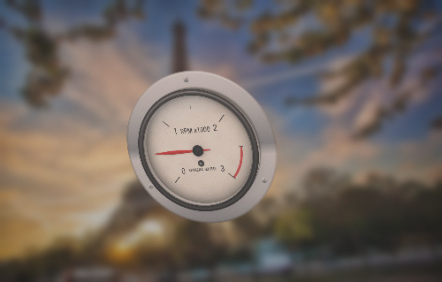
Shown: 500,rpm
